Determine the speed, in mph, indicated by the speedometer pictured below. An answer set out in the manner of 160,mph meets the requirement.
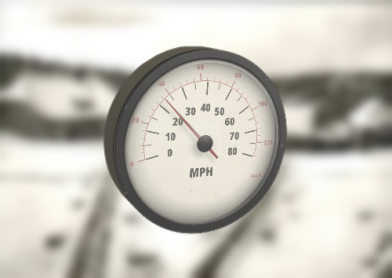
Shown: 22.5,mph
